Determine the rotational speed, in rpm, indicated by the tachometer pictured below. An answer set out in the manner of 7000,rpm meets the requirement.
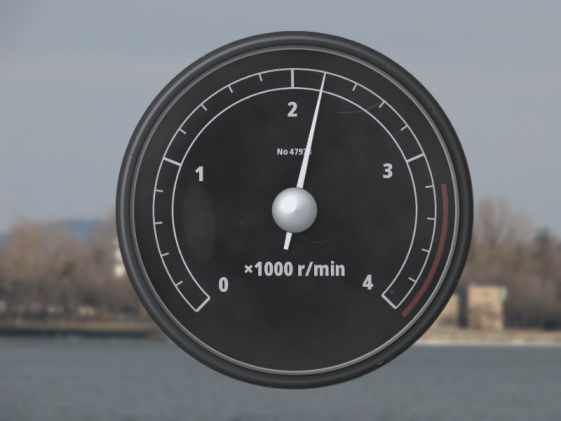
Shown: 2200,rpm
